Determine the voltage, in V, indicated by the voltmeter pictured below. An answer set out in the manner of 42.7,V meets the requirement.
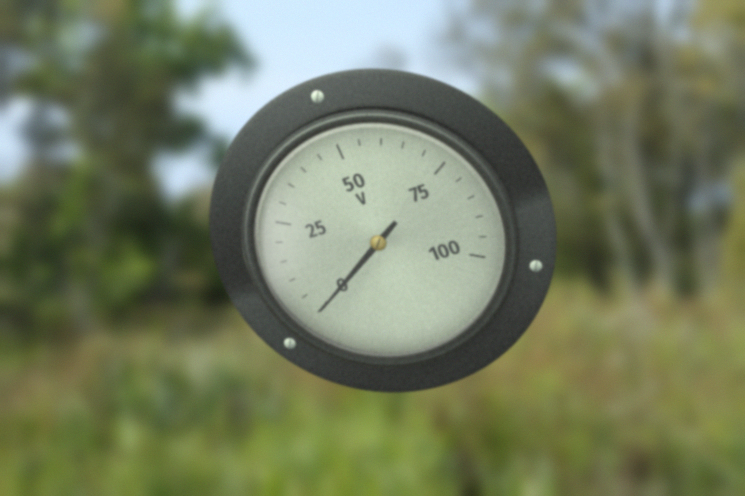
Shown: 0,V
